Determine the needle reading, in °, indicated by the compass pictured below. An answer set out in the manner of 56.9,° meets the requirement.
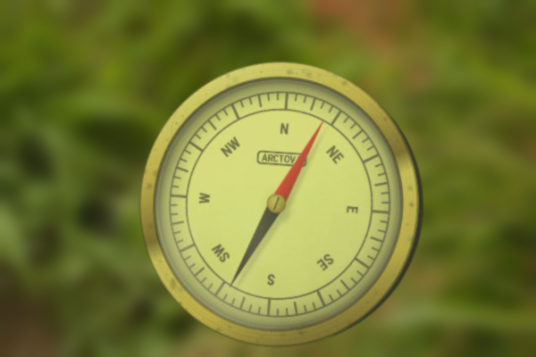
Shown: 25,°
